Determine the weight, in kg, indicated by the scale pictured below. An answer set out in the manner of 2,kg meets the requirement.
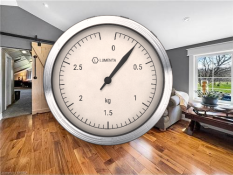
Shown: 0.25,kg
